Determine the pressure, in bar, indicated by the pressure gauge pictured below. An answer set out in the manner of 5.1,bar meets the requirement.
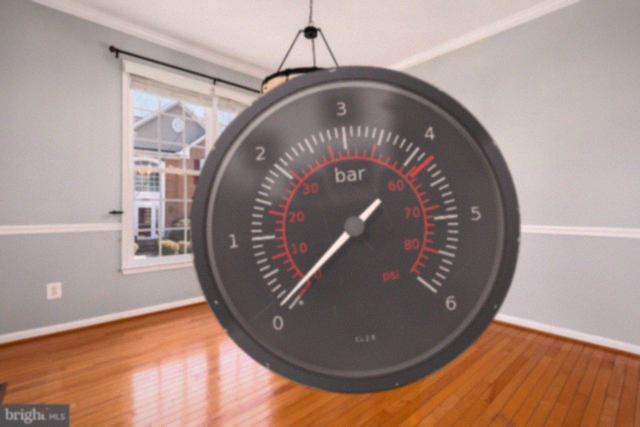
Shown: 0.1,bar
